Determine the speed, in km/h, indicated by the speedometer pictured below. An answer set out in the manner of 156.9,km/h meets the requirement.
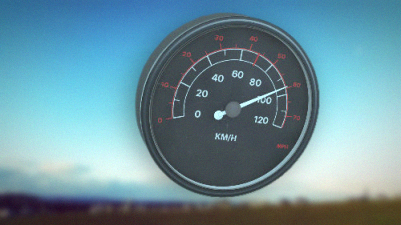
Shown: 95,km/h
